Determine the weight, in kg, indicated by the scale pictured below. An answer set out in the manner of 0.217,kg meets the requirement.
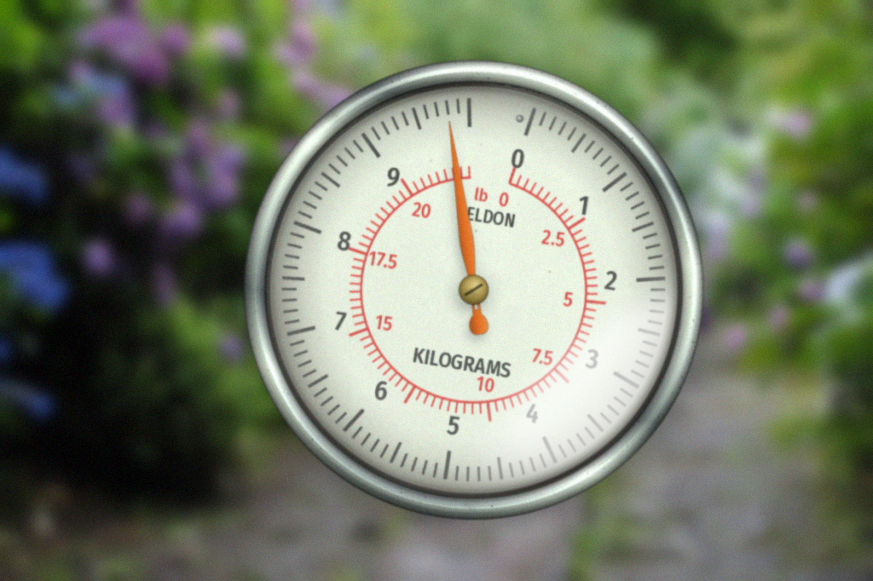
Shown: 9.8,kg
